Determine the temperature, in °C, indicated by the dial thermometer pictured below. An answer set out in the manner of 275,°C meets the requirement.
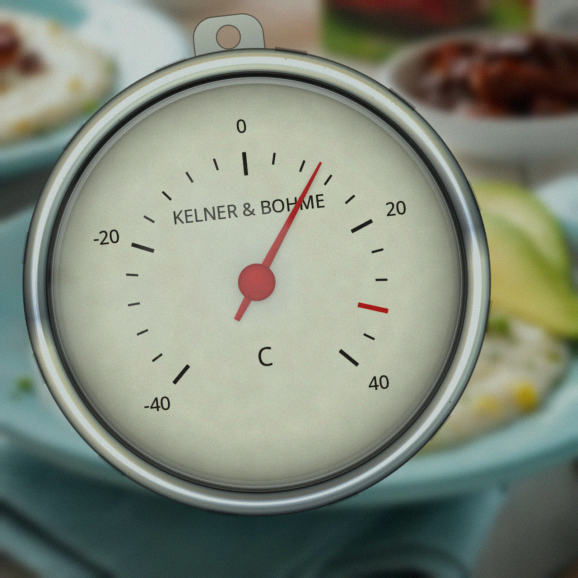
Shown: 10,°C
